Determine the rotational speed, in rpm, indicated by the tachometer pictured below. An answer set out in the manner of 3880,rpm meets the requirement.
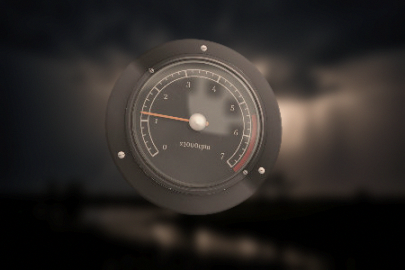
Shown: 1200,rpm
